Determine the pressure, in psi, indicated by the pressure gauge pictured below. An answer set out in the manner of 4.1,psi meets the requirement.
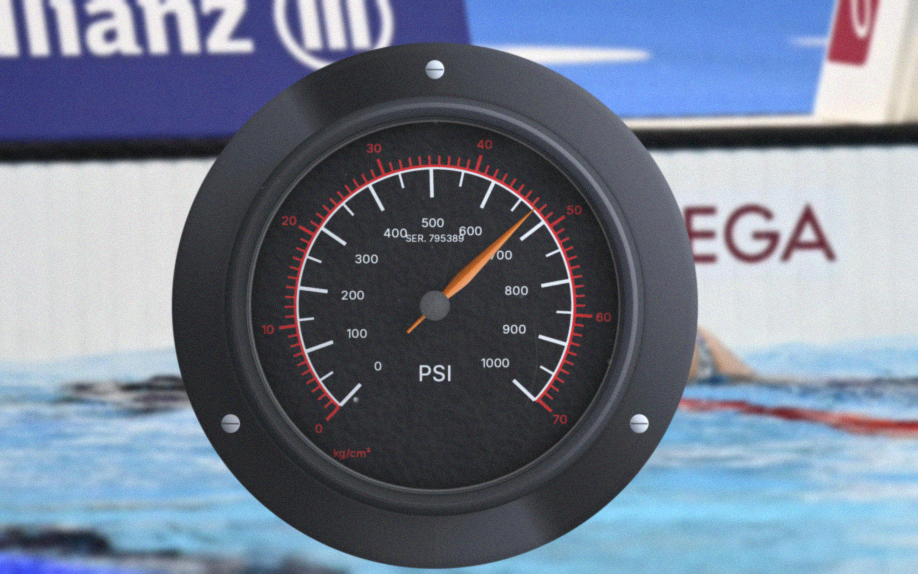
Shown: 675,psi
